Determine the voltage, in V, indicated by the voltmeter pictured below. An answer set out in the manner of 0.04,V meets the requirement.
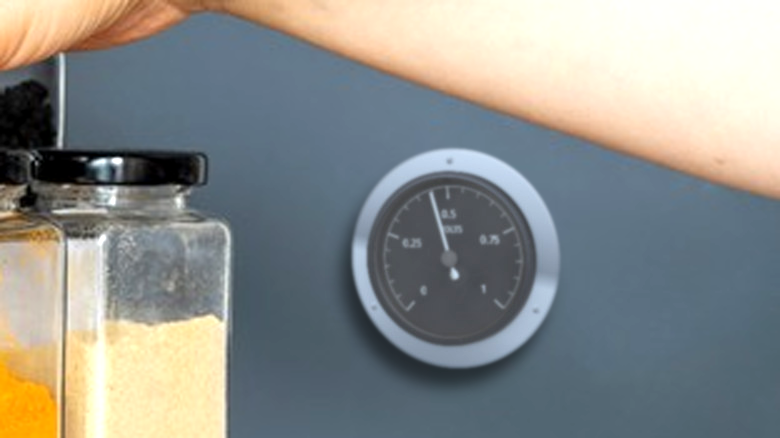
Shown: 0.45,V
